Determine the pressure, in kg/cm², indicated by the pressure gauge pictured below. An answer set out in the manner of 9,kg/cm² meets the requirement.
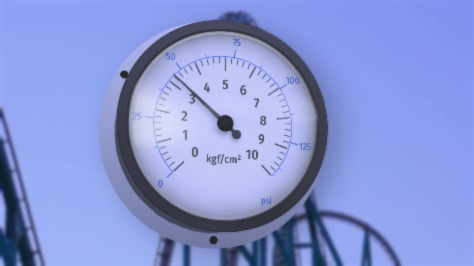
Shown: 3.2,kg/cm²
